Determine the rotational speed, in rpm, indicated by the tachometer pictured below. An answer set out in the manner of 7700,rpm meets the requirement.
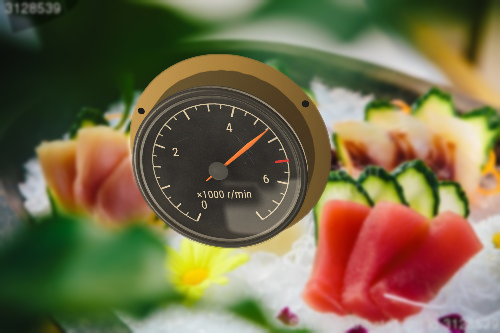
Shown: 4750,rpm
